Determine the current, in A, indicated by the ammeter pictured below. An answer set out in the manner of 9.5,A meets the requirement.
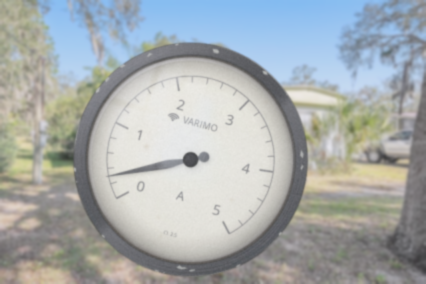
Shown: 0.3,A
